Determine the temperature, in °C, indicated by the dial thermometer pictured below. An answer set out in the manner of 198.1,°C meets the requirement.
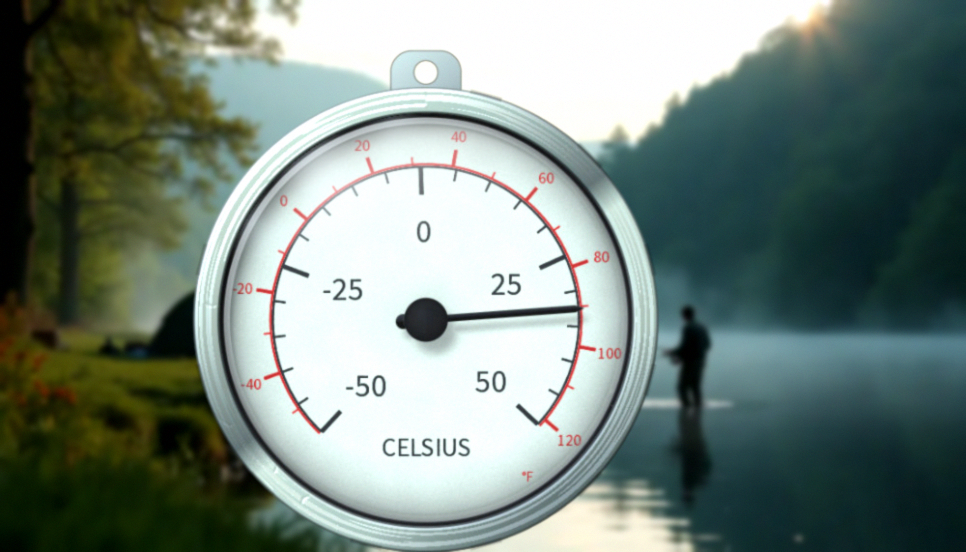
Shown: 32.5,°C
